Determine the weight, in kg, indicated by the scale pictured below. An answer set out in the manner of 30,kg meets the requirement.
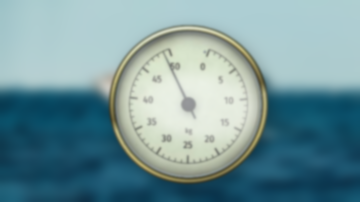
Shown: 49,kg
